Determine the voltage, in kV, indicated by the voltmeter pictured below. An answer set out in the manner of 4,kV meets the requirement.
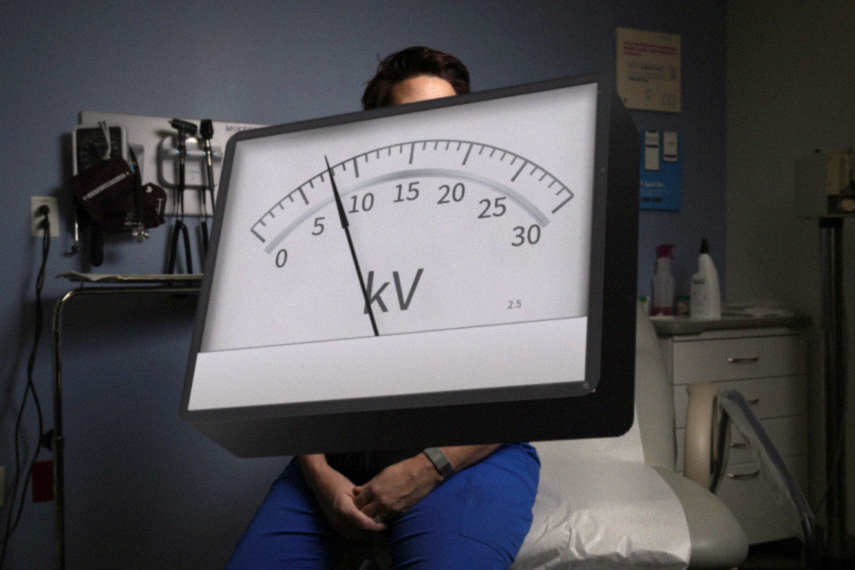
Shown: 8,kV
